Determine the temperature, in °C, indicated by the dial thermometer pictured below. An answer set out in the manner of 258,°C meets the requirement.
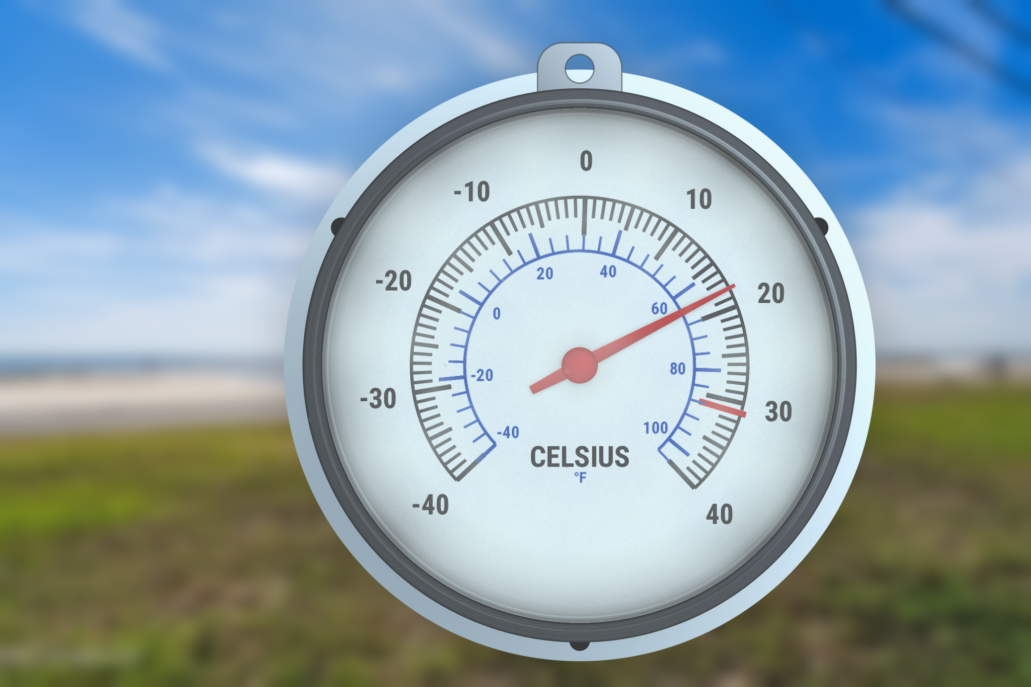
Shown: 18,°C
